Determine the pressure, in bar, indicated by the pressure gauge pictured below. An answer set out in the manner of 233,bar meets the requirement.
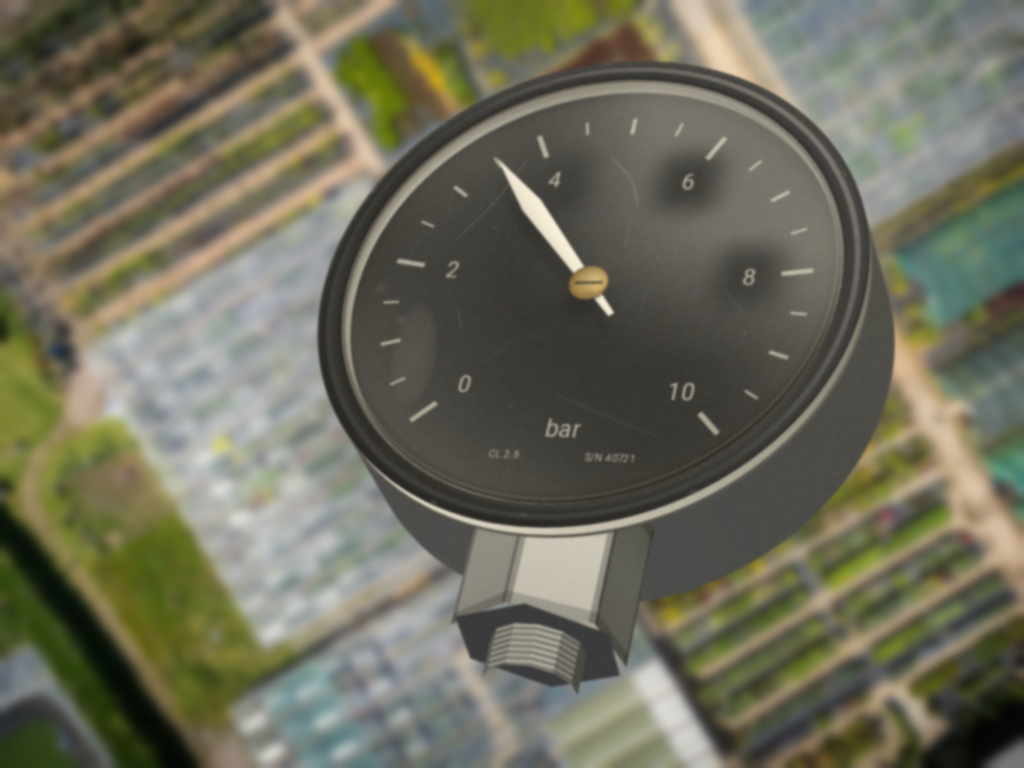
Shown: 3.5,bar
